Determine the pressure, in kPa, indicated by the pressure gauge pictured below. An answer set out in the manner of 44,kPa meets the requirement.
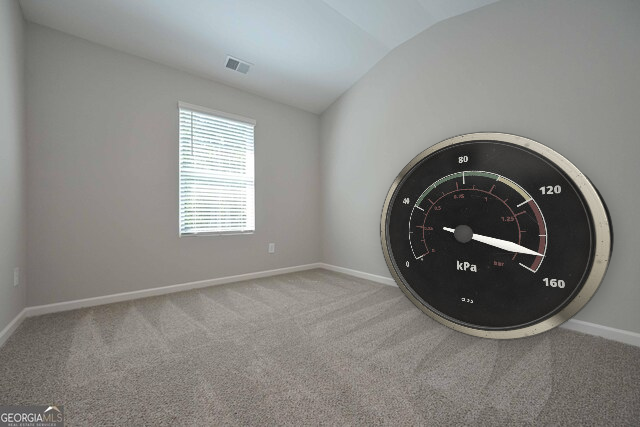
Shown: 150,kPa
